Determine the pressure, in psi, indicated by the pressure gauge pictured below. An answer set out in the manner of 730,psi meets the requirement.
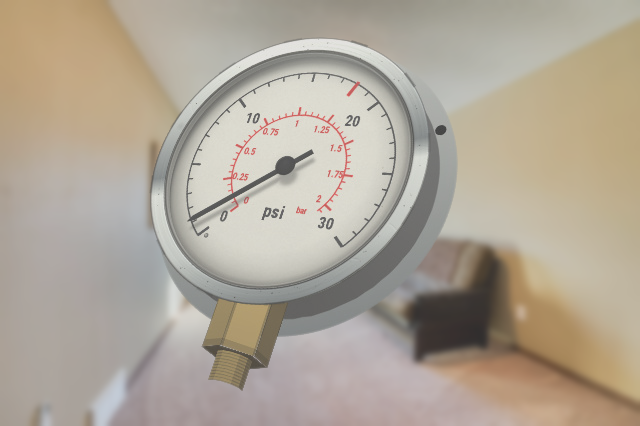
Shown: 1,psi
